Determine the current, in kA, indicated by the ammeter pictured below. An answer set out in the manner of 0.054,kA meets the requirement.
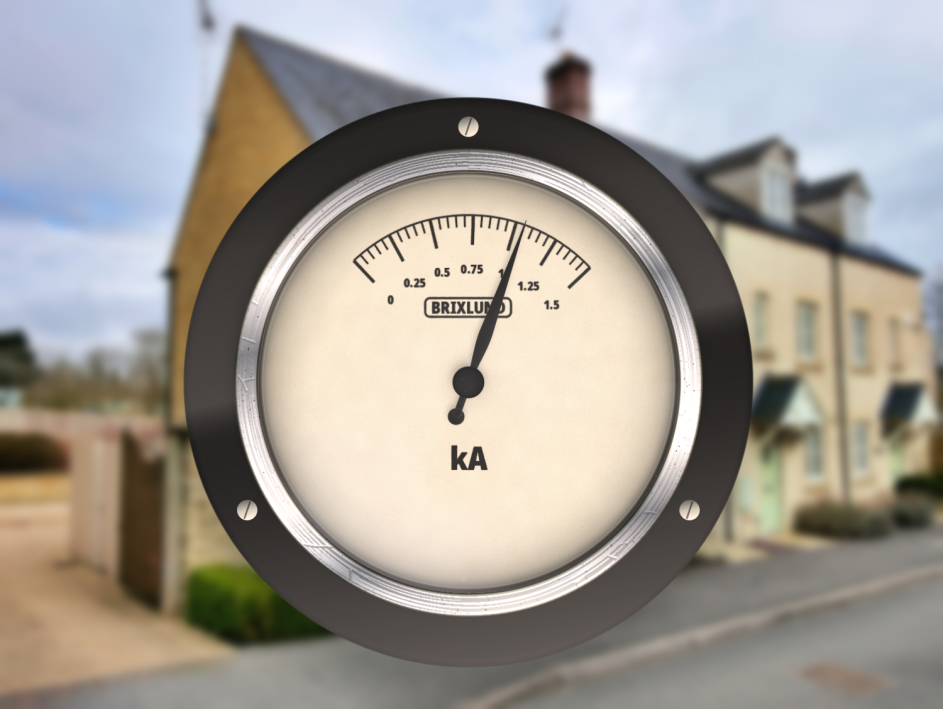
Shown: 1.05,kA
